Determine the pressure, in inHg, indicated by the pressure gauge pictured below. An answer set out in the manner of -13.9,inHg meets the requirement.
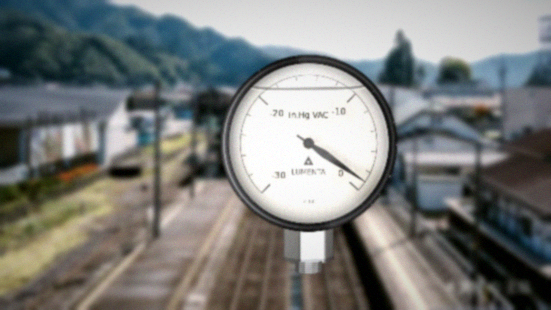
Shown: -1,inHg
